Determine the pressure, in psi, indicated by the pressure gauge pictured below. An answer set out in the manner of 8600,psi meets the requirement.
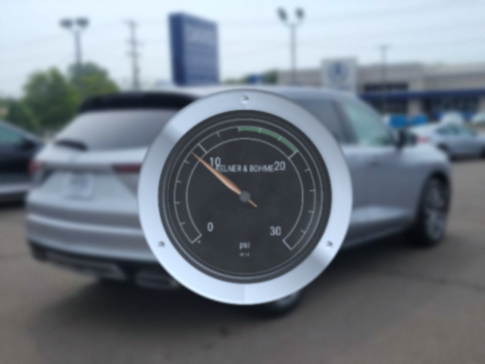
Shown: 9,psi
